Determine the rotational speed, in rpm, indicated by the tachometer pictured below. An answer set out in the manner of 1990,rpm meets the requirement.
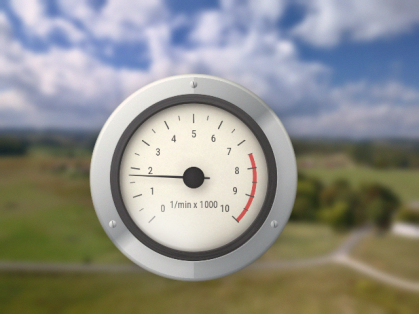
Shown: 1750,rpm
